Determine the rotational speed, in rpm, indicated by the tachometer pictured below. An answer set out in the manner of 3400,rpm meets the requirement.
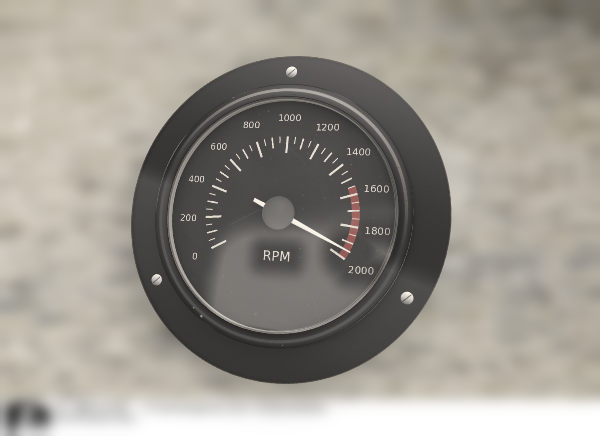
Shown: 1950,rpm
